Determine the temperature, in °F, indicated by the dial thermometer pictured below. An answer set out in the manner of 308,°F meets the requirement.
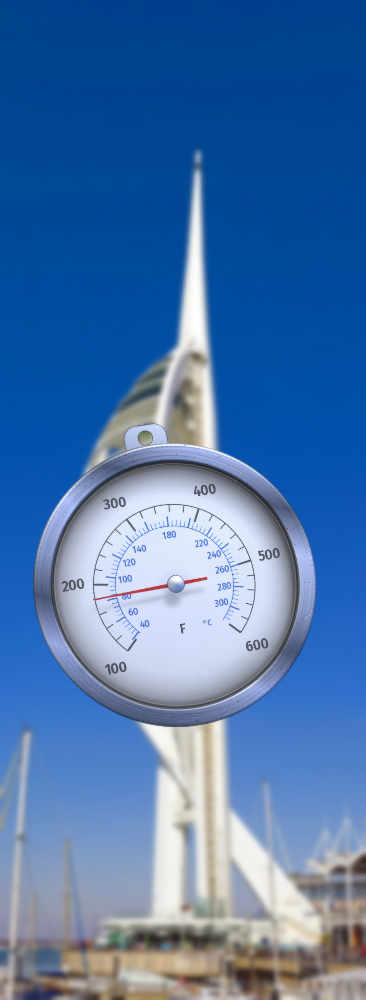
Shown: 180,°F
